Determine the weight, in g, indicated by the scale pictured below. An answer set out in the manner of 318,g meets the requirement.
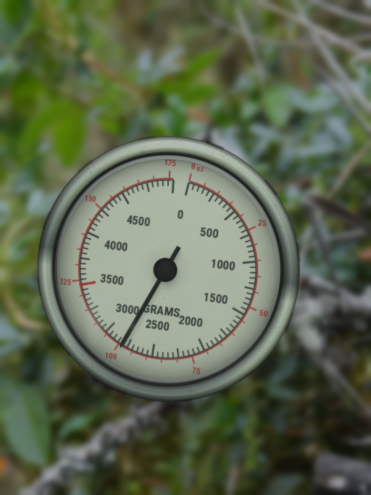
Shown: 2800,g
